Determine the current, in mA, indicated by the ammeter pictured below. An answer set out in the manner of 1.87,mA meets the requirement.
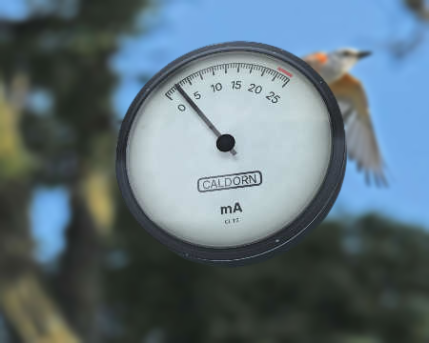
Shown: 2.5,mA
